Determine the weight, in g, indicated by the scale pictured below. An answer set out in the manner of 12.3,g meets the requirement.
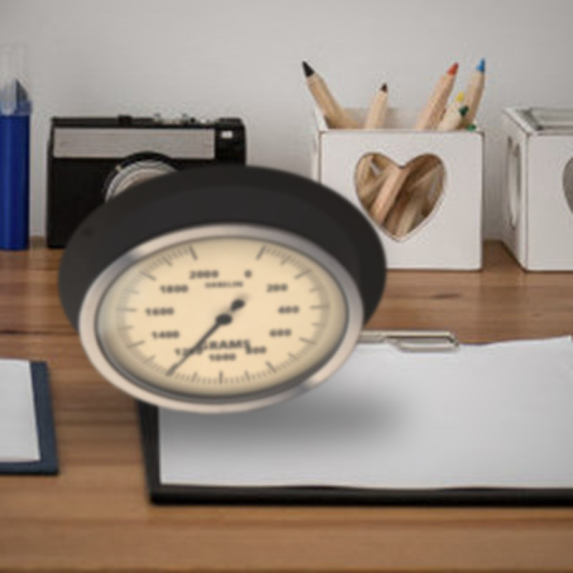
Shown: 1200,g
